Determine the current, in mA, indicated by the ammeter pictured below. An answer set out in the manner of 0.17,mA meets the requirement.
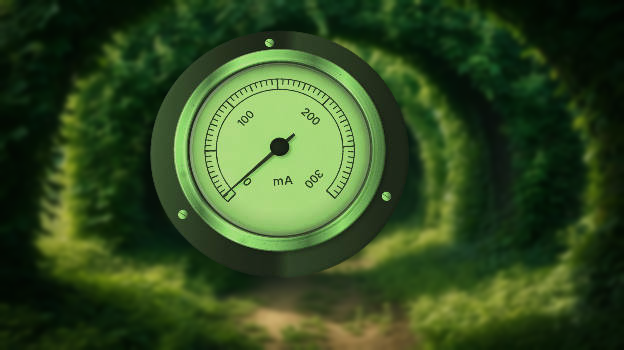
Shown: 5,mA
